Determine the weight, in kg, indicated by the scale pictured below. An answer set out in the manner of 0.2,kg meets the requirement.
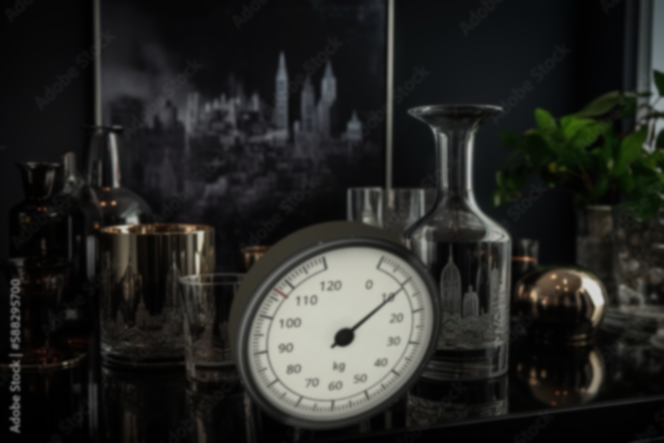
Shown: 10,kg
